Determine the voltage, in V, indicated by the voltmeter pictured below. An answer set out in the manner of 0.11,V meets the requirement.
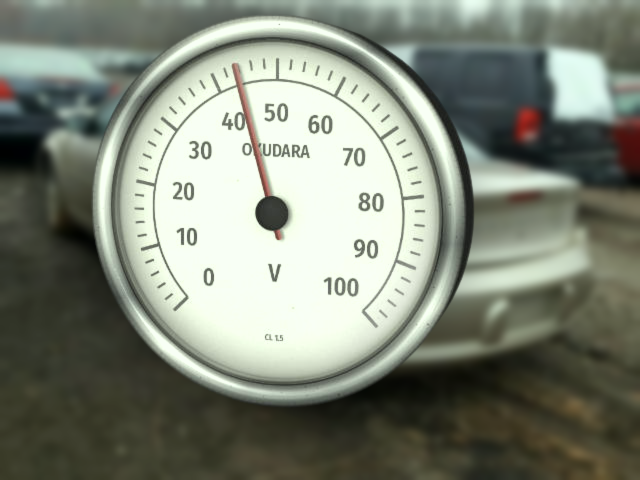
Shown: 44,V
